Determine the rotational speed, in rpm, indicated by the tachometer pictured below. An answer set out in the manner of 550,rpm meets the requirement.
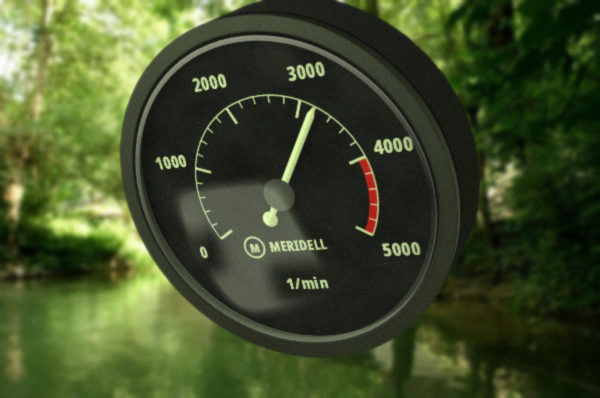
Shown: 3200,rpm
